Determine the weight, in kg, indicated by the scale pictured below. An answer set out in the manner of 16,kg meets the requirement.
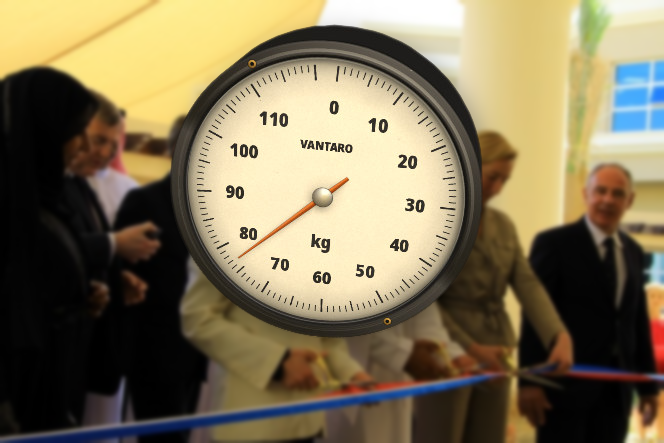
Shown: 77,kg
